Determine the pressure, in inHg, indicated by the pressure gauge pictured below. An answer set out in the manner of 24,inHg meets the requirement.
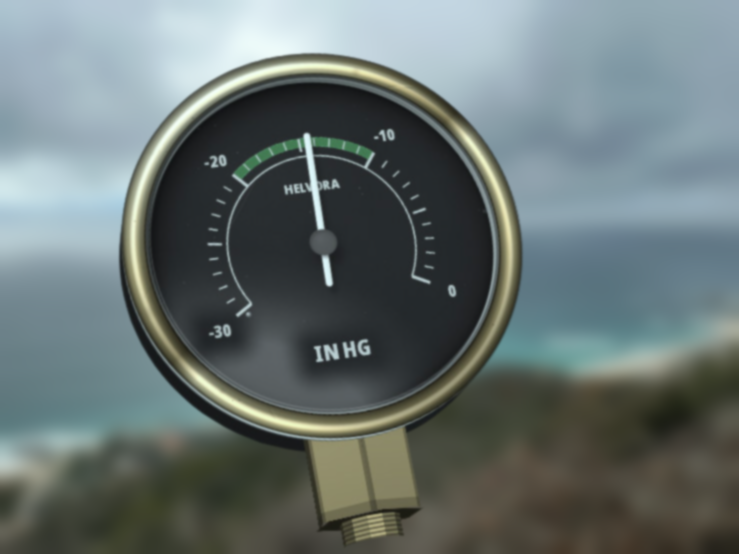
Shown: -14.5,inHg
